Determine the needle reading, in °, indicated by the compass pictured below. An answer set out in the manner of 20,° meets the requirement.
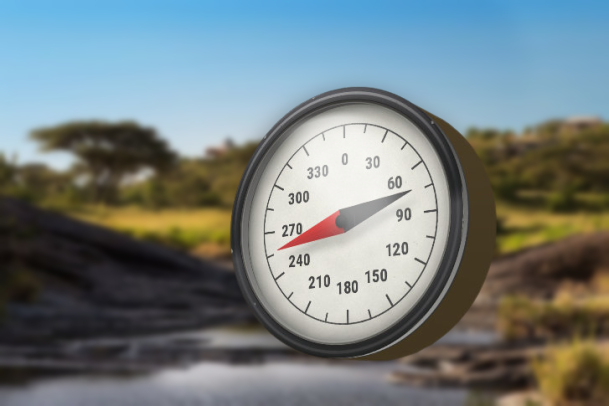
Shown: 255,°
